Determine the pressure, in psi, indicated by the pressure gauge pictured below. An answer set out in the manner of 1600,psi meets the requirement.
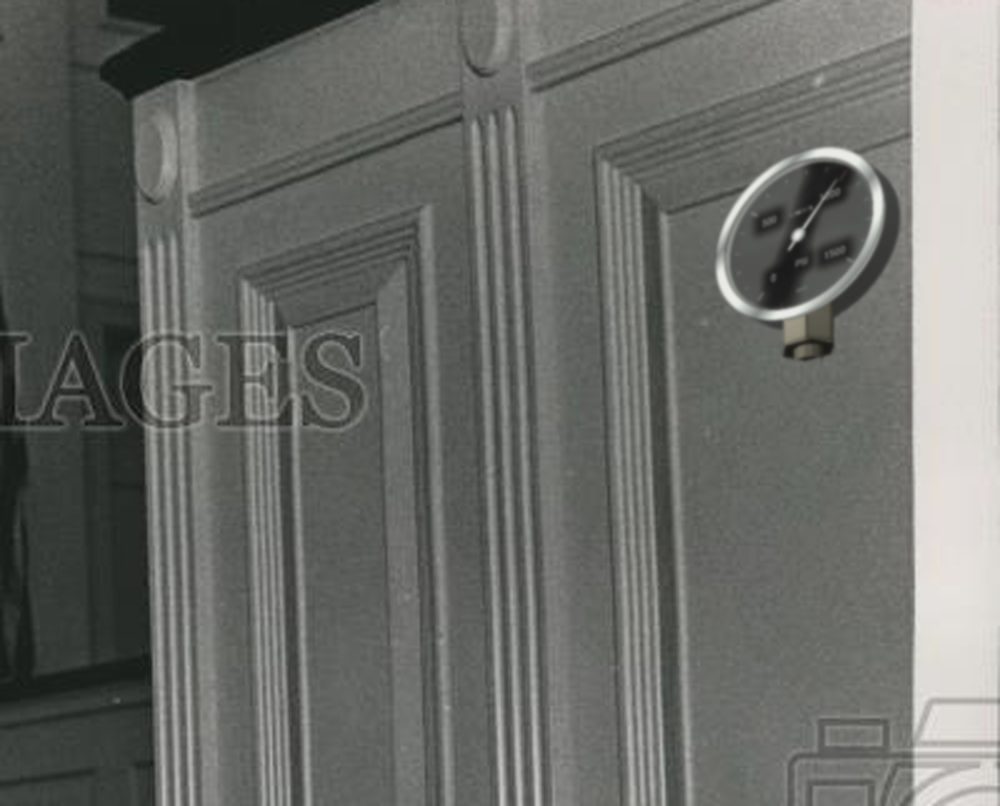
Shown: 1000,psi
